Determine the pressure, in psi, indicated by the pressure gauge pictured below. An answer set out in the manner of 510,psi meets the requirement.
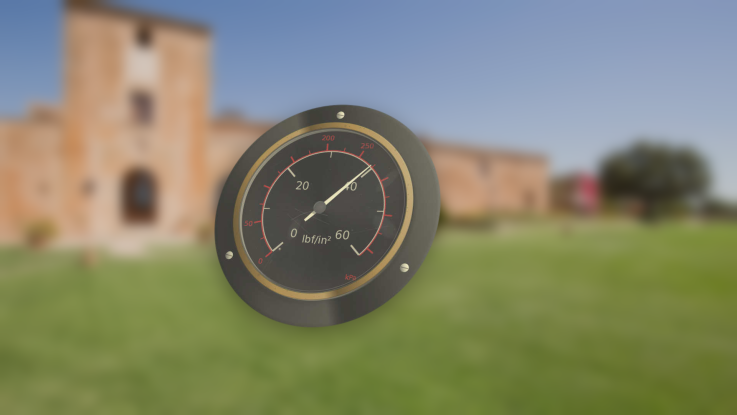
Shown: 40,psi
